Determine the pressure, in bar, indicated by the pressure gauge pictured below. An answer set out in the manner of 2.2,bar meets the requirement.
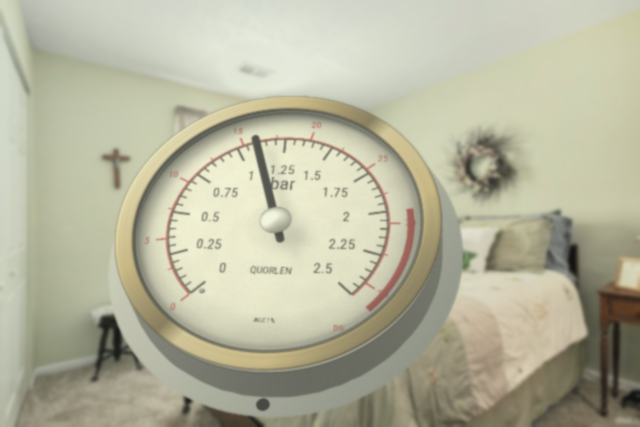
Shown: 1.1,bar
